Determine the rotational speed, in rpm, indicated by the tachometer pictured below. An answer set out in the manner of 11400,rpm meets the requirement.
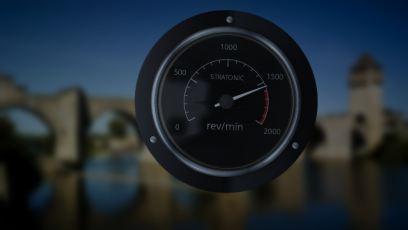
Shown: 1550,rpm
